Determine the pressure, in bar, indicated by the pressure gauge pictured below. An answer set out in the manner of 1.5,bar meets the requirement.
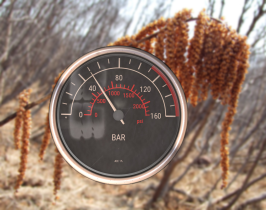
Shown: 50,bar
